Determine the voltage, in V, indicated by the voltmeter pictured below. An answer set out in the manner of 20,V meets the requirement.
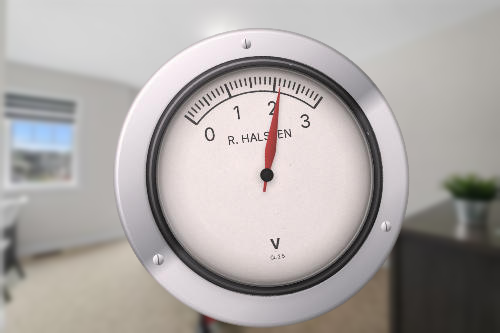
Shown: 2.1,V
